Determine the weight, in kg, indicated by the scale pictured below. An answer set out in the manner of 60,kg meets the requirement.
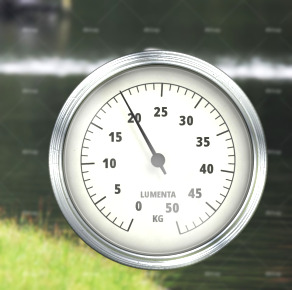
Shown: 20,kg
